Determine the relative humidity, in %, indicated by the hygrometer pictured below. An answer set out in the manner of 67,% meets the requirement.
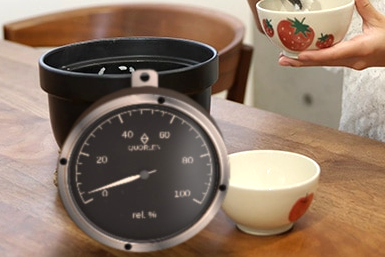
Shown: 4,%
